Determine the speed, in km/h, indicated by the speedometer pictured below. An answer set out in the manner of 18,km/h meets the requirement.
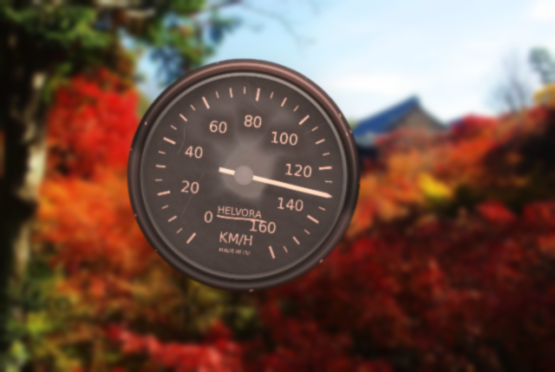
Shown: 130,km/h
